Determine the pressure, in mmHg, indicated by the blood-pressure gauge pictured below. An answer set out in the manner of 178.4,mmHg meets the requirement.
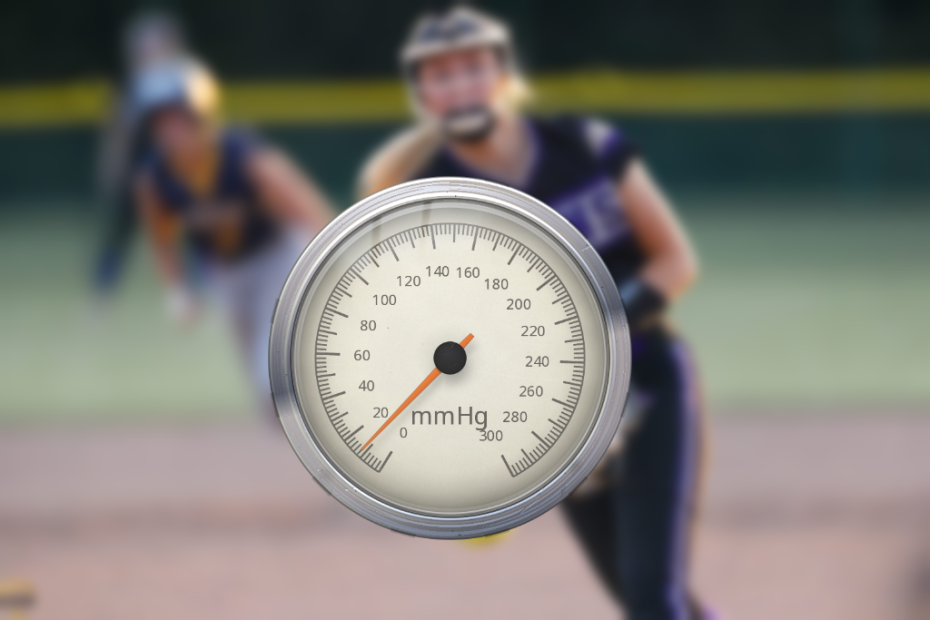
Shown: 12,mmHg
